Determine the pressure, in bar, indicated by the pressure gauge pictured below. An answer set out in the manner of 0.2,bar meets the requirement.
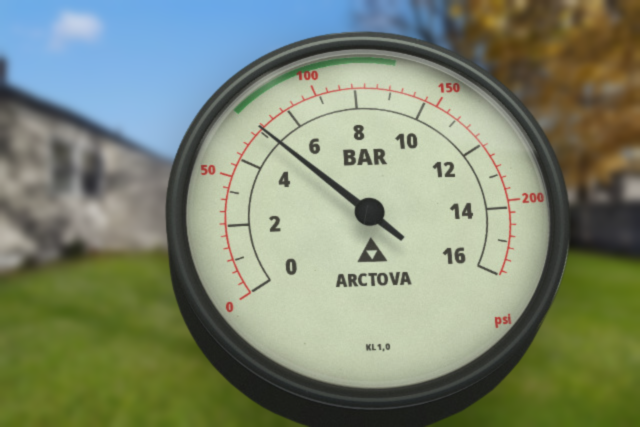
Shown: 5,bar
